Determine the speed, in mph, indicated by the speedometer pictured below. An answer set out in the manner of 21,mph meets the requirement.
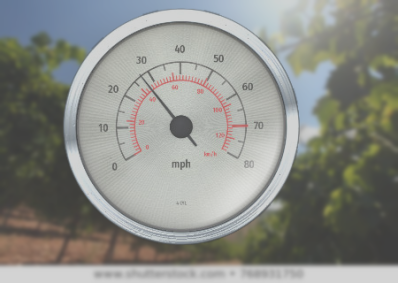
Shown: 27.5,mph
